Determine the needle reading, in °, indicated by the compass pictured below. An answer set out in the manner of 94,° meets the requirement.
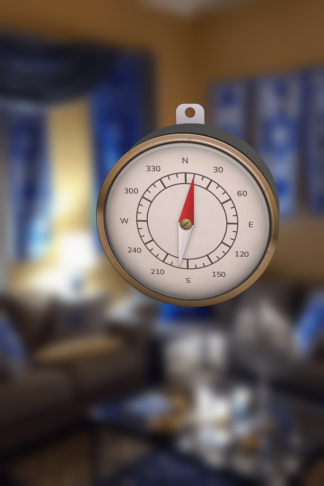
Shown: 10,°
